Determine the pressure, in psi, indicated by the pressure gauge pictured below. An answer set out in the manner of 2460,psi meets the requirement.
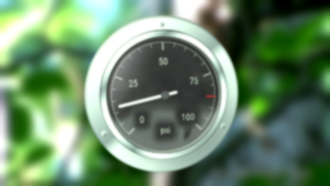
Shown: 12.5,psi
